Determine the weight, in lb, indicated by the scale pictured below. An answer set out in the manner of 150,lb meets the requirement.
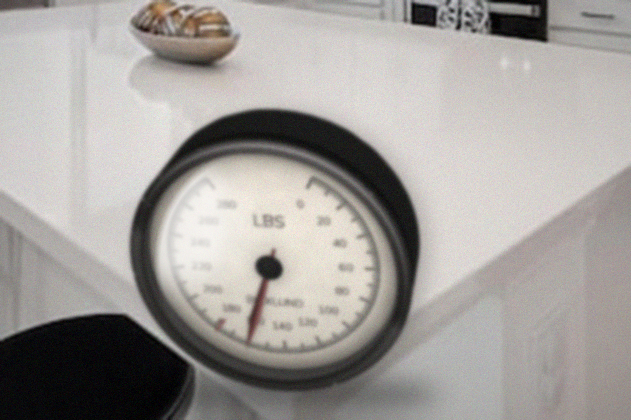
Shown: 160,lb
